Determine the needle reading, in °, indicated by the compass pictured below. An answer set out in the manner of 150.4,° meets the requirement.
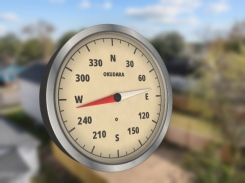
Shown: 260,°
